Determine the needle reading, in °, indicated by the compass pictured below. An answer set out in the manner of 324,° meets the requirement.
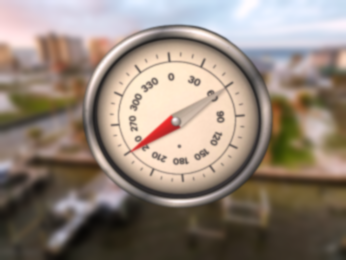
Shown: 240,°
